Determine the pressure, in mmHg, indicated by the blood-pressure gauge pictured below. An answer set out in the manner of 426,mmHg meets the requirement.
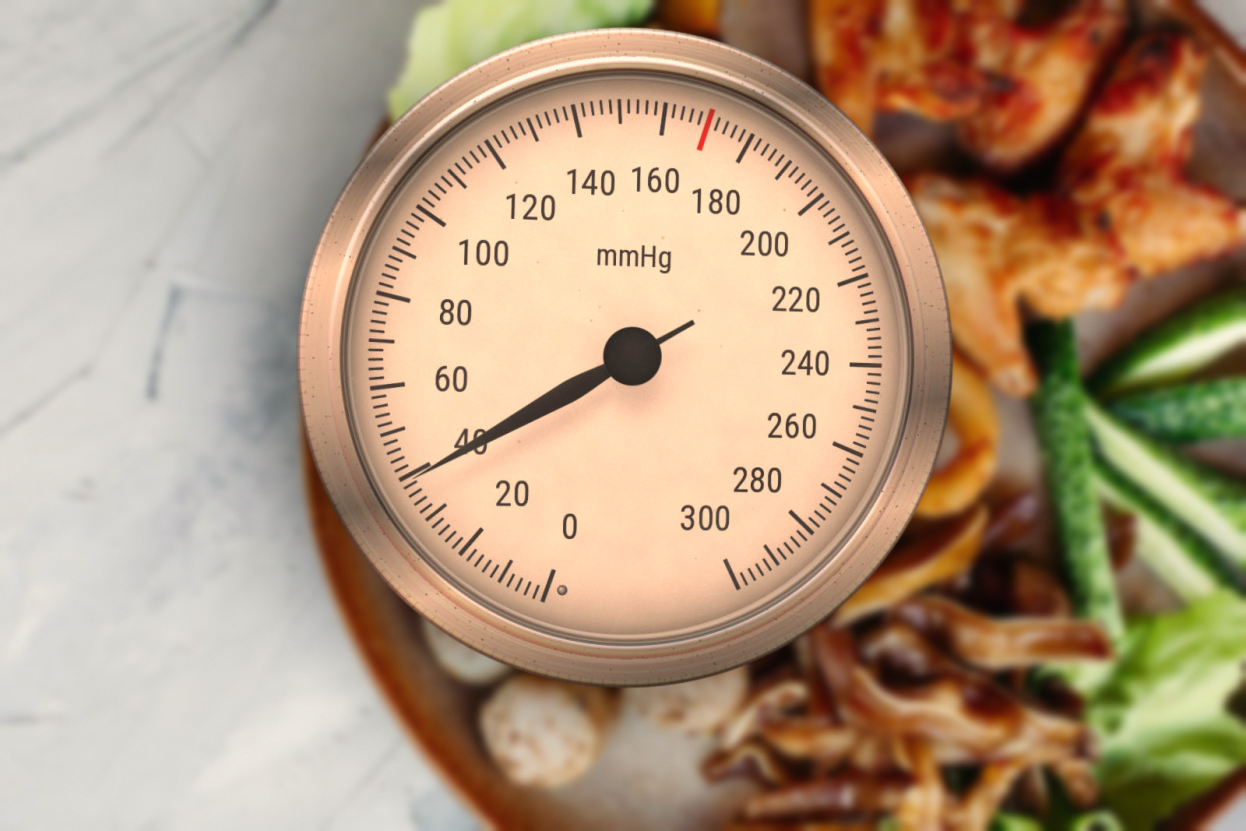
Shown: 39,mmHg
